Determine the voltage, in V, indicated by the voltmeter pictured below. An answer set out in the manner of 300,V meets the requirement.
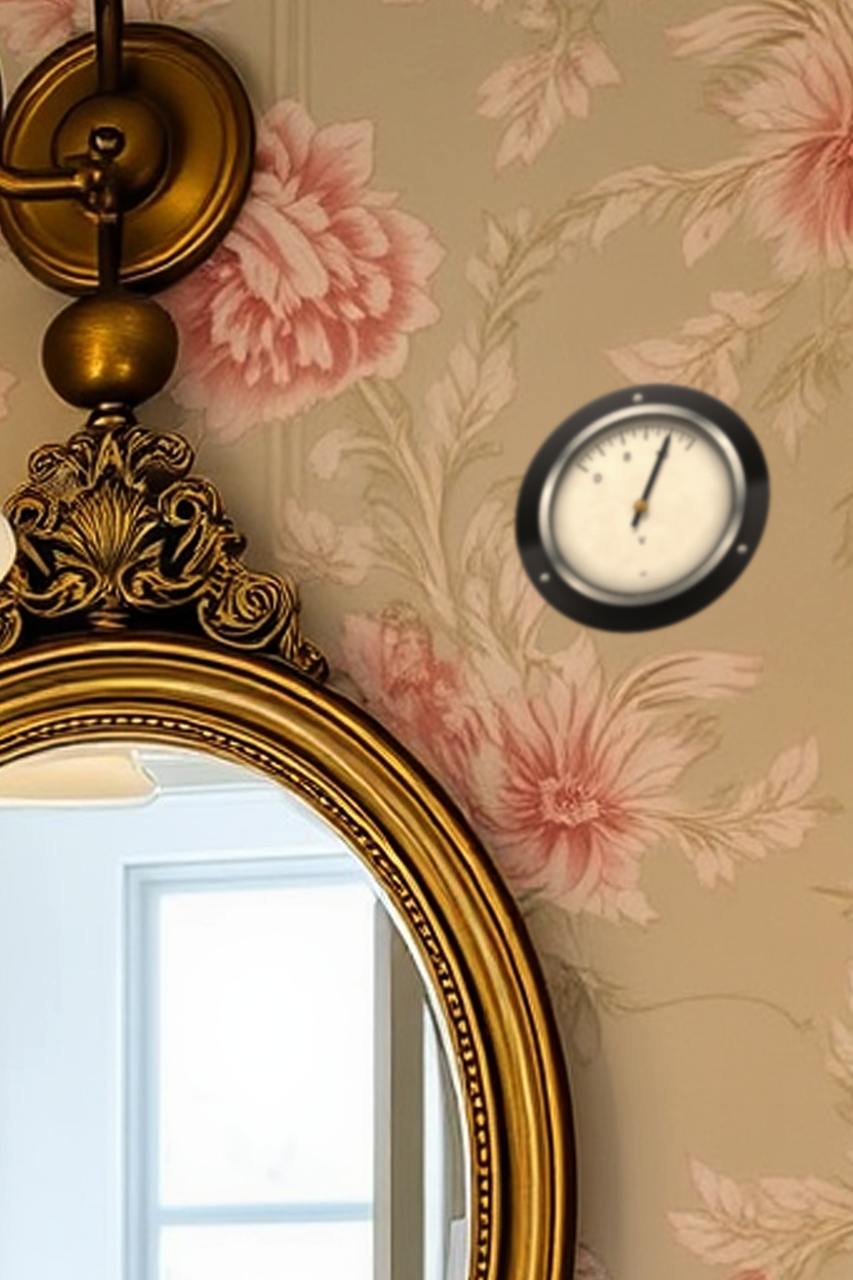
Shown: 16,V
